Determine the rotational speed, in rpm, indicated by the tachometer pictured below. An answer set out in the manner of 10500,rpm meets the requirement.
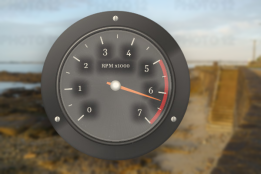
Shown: 6250,rpm
